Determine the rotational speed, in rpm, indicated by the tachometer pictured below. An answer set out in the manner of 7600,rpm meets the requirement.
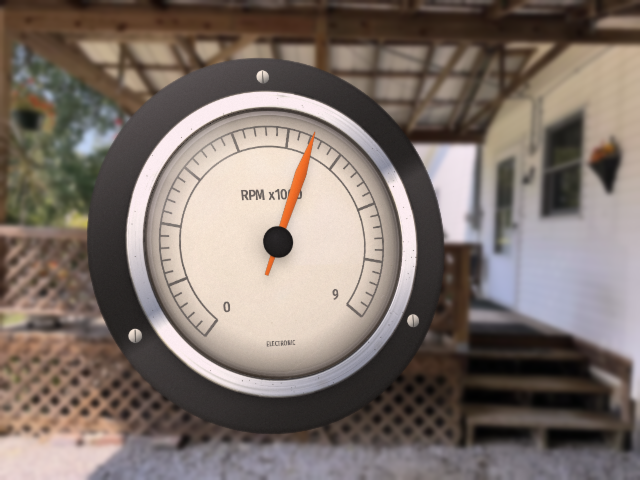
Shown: 5400,rpm
